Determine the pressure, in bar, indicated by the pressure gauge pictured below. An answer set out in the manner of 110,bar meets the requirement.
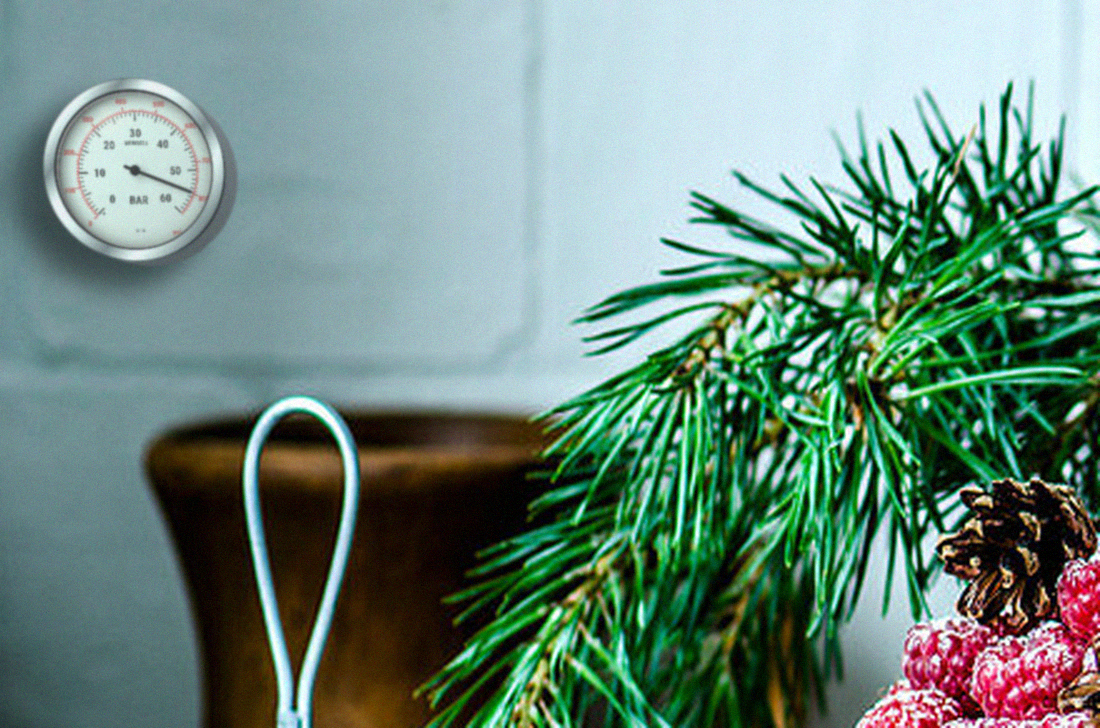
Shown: 55,bar
